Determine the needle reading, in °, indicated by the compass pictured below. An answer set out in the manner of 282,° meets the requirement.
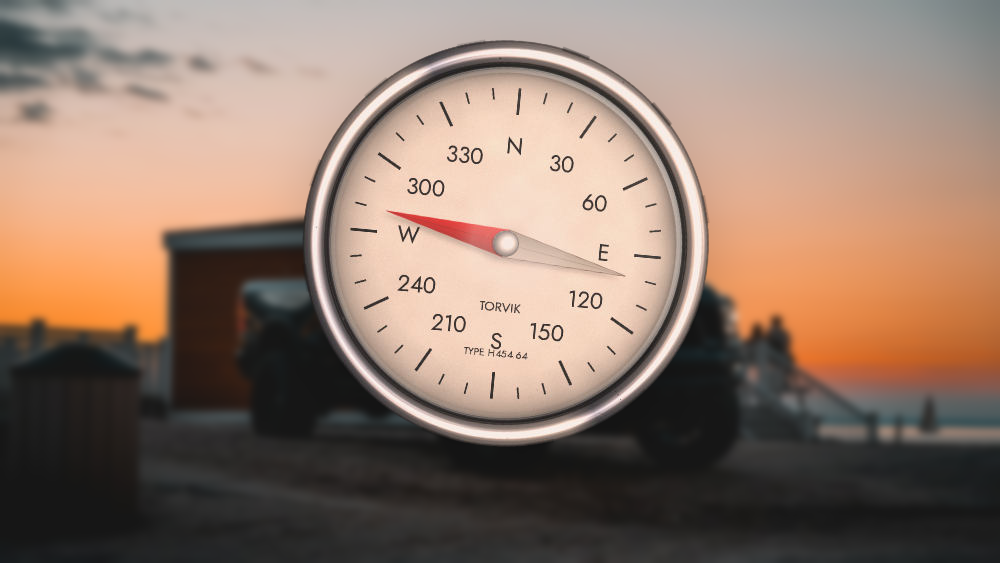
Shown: 280,°
